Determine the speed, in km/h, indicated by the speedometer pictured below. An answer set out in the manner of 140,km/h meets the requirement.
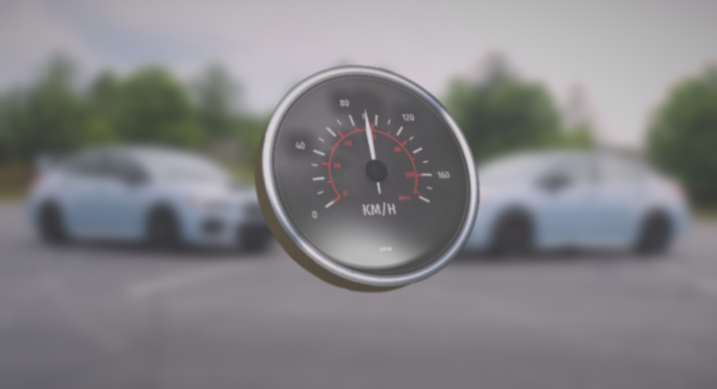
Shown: 90,km/h
